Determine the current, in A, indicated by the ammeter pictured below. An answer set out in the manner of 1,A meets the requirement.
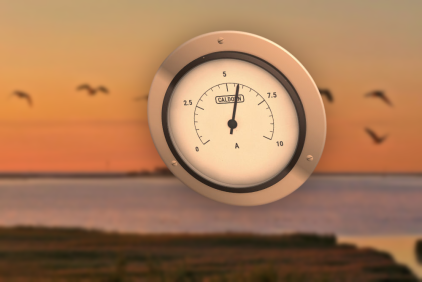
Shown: 5.75,A
